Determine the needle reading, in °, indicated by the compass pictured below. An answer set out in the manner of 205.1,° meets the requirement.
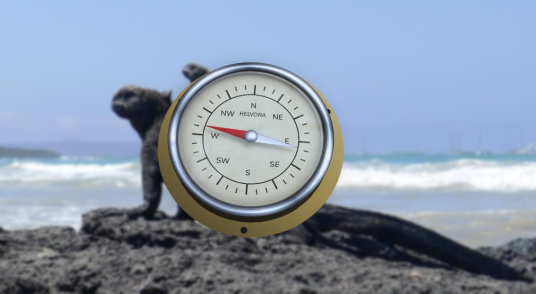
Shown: 280,°
